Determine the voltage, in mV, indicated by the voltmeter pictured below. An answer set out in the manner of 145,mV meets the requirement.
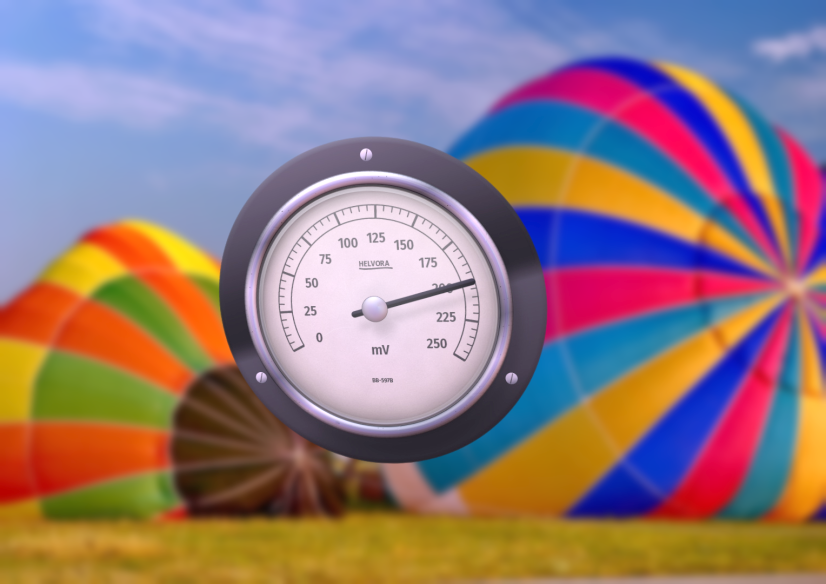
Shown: 200,mV
